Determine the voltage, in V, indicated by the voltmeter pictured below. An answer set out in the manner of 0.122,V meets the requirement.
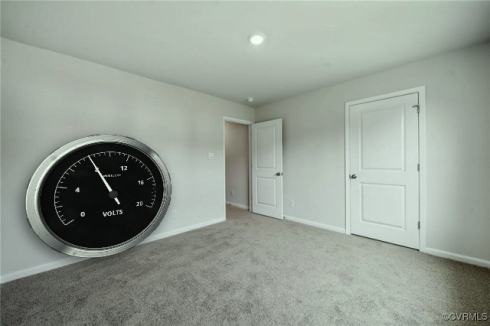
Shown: 8,V
